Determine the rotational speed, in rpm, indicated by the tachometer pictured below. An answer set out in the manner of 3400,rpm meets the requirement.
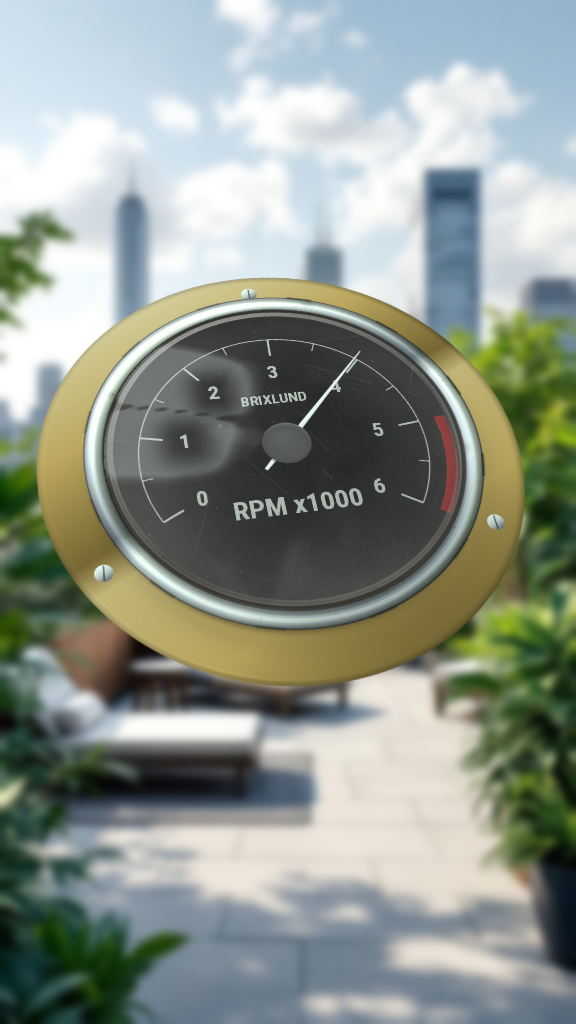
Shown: 4000,rpm
